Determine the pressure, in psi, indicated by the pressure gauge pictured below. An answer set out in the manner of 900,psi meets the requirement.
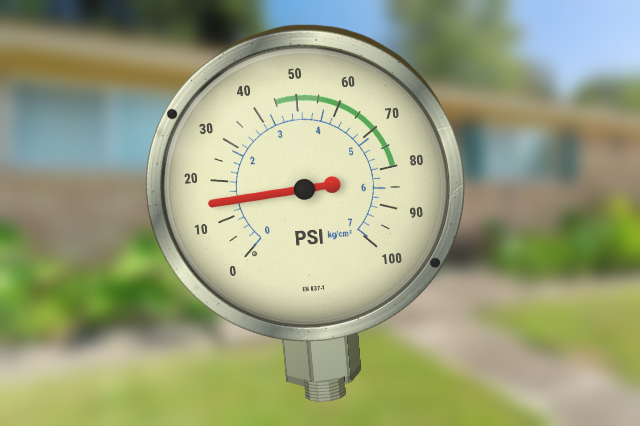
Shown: 15,psi
